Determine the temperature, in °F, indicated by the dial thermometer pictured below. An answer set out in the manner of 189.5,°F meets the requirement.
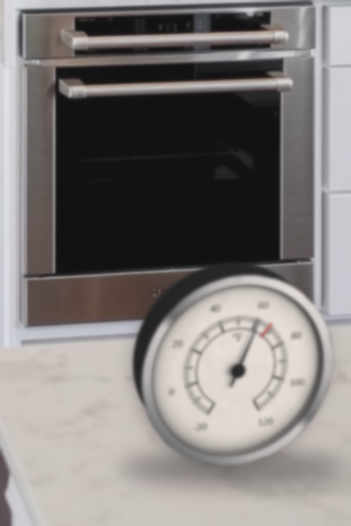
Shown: 60,°F
